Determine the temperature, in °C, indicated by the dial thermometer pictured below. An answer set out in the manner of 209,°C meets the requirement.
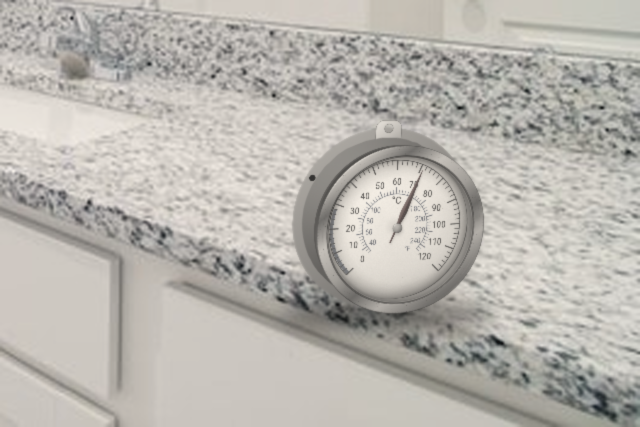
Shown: 70,°C
